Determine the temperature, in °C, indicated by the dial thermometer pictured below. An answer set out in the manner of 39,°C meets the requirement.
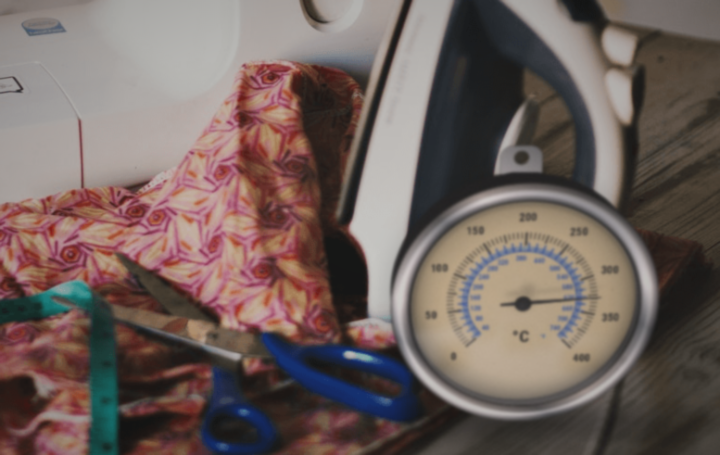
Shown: 325,°C
